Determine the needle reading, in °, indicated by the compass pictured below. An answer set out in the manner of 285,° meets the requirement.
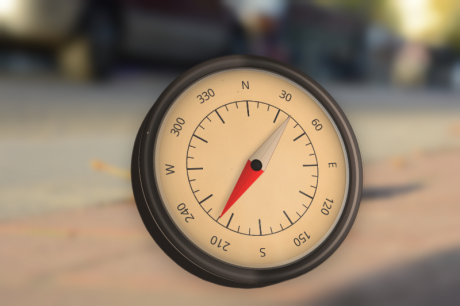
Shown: 220,°
